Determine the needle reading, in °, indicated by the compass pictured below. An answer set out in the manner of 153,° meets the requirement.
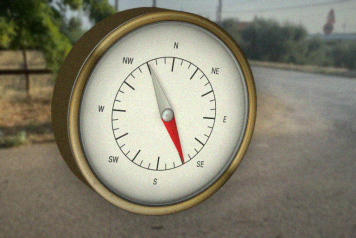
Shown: 150,°
